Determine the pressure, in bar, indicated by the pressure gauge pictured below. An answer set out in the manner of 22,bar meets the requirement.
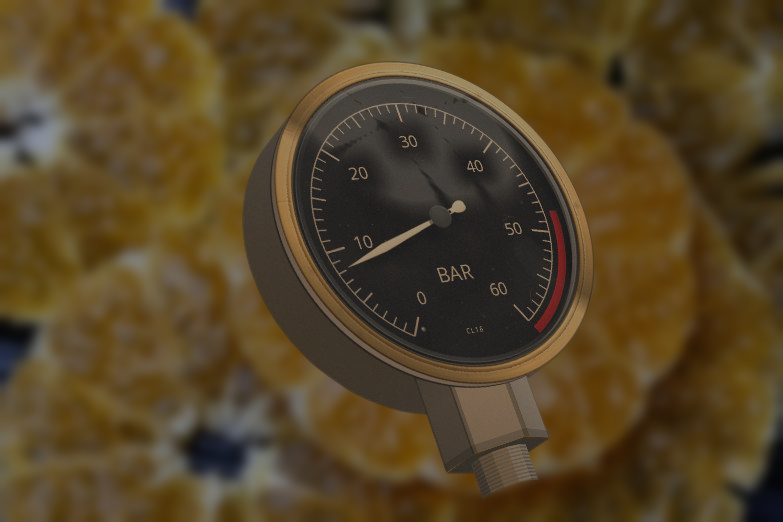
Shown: 8,bar
